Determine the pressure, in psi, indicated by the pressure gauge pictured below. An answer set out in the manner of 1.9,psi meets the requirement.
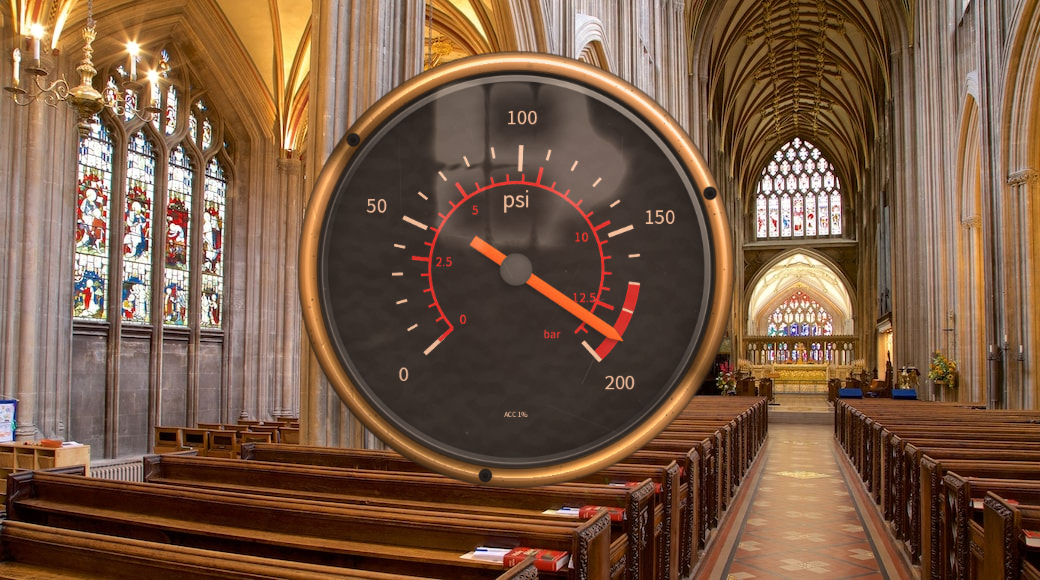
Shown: 190,psi
